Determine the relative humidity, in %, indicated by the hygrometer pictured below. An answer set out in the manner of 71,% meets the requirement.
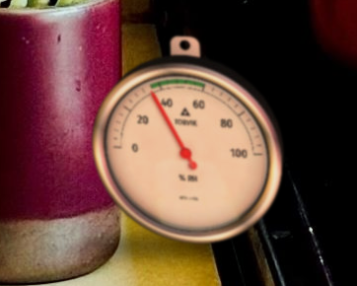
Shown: 36,%
